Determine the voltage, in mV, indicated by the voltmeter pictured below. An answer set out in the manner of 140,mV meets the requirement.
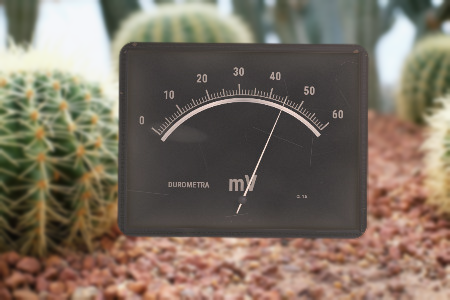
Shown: 45,mV
